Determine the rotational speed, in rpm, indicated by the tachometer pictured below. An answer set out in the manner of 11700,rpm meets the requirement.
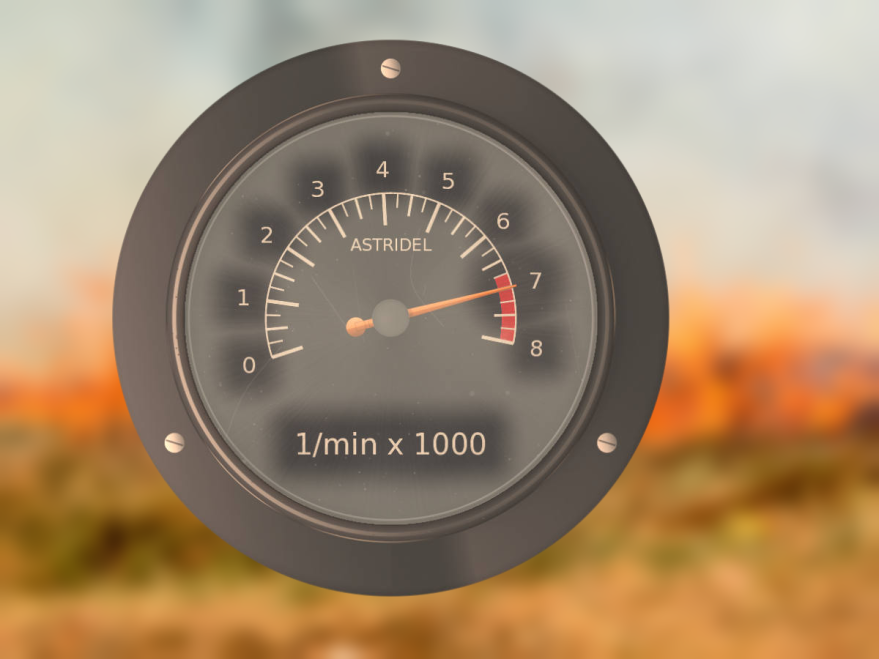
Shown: 7000,rpm
